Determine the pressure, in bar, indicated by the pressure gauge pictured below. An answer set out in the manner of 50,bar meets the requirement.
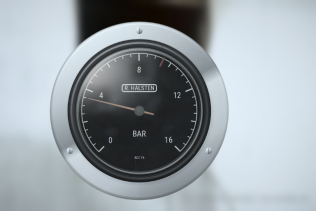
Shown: 3.5,bar
